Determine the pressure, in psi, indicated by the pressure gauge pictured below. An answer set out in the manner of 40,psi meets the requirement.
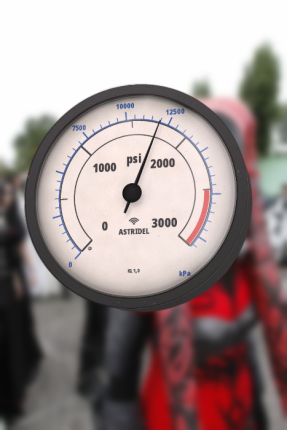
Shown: 1750,psi
